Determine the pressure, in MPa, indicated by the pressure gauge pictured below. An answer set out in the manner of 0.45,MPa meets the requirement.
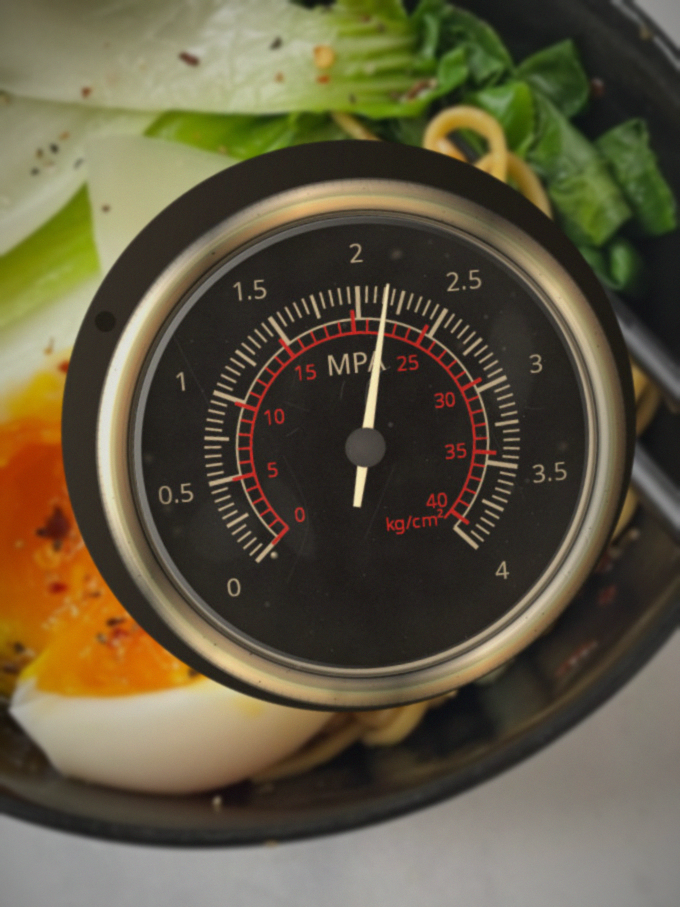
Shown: 2.15,MPa
